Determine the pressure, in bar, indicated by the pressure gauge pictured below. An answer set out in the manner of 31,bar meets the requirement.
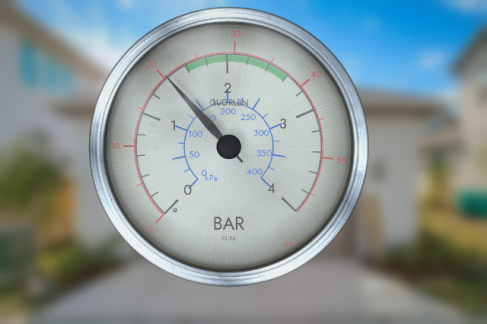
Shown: 1.4,bar
